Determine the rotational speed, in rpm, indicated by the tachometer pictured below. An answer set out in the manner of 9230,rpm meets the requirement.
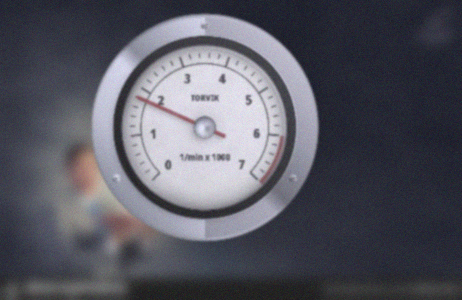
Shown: 1800,rpm
